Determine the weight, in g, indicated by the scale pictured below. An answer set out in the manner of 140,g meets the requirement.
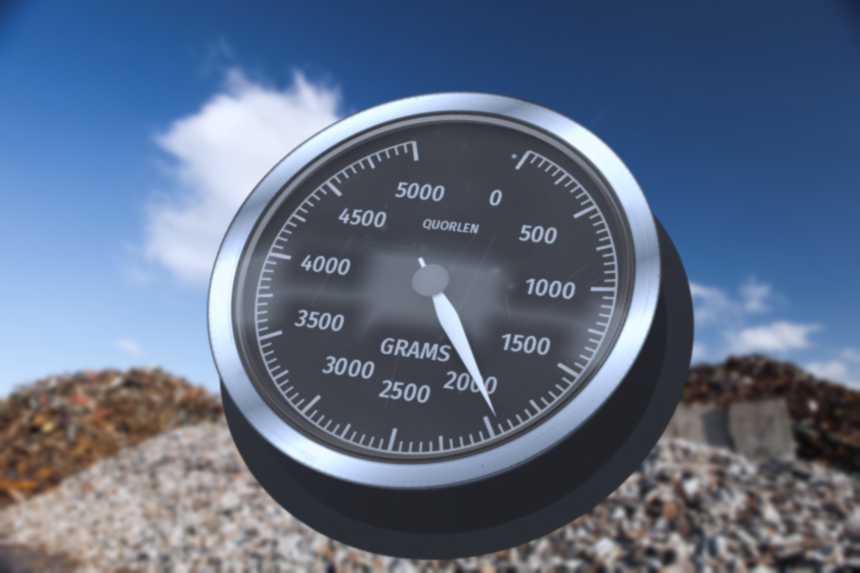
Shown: 1950,g
